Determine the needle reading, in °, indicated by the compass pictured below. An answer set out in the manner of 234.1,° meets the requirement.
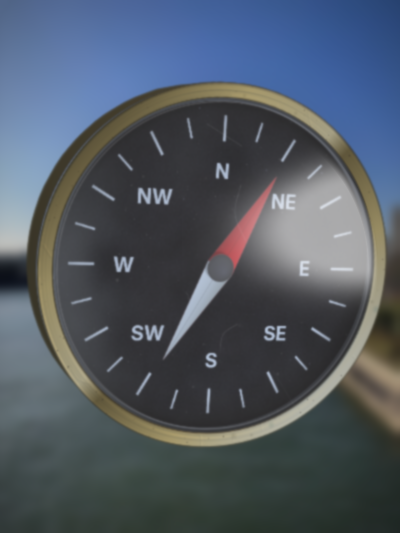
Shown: 30,°
